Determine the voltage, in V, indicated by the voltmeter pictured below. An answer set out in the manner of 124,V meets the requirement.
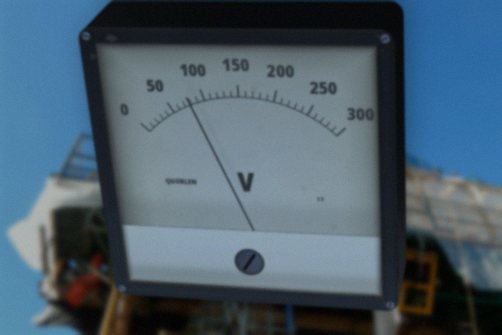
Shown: 80,V
